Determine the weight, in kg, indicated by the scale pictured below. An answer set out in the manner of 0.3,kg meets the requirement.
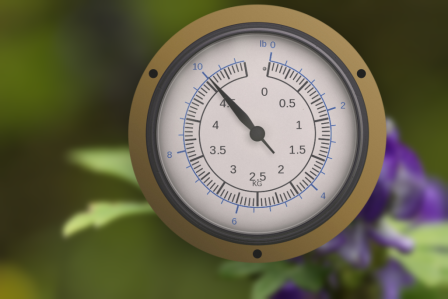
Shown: 4.55,kg
